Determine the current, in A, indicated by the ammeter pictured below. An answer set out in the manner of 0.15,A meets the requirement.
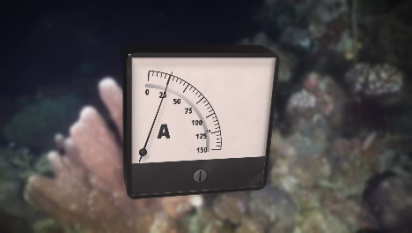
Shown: 25,A
